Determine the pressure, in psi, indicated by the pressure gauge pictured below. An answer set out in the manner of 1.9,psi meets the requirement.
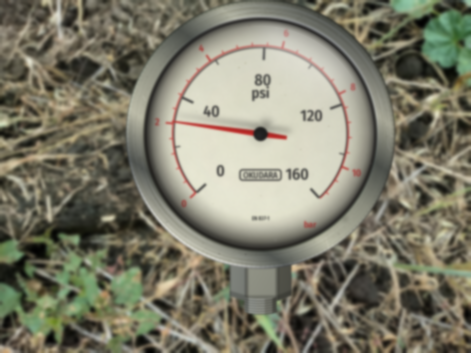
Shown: 30,psi
